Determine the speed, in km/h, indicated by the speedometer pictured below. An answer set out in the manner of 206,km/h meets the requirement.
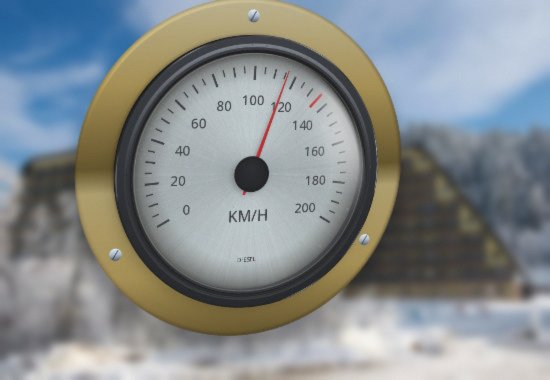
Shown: 115,km/h
